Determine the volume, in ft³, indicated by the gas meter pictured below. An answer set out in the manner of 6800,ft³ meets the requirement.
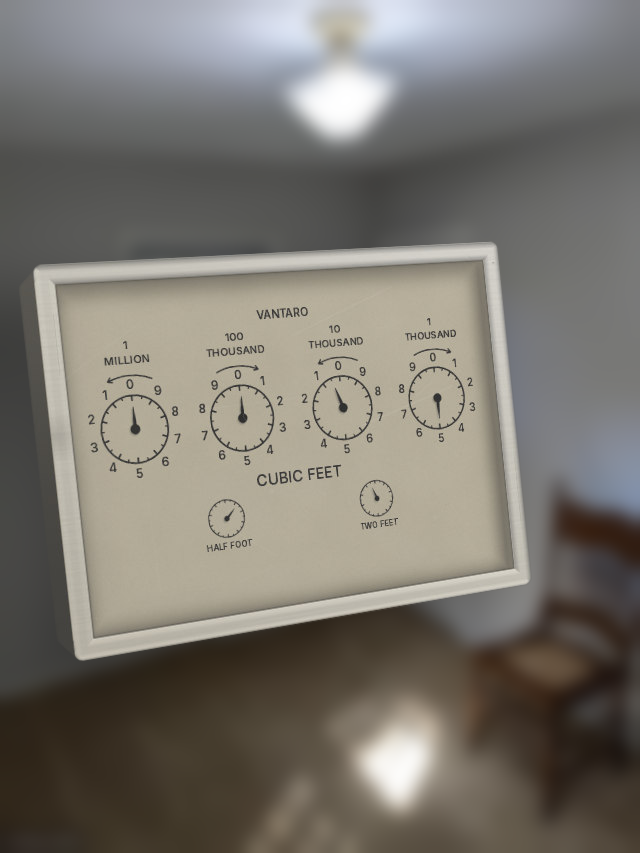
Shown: 500,ft³
